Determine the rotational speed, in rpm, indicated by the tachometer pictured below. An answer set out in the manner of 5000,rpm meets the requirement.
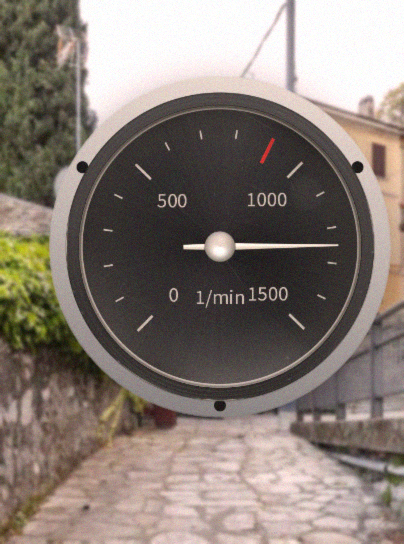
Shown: 1250,rpm
